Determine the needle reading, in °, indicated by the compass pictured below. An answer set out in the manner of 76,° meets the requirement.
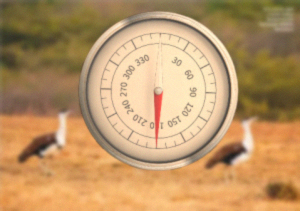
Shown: 180,°
